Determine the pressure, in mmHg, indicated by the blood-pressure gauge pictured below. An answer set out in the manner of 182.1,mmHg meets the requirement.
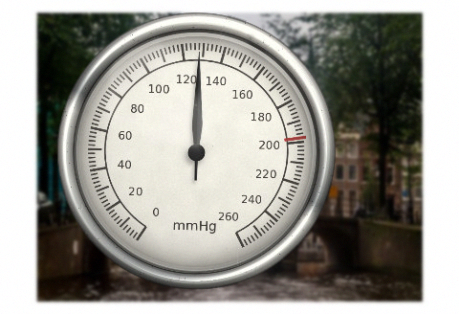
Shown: 128,mmHg
